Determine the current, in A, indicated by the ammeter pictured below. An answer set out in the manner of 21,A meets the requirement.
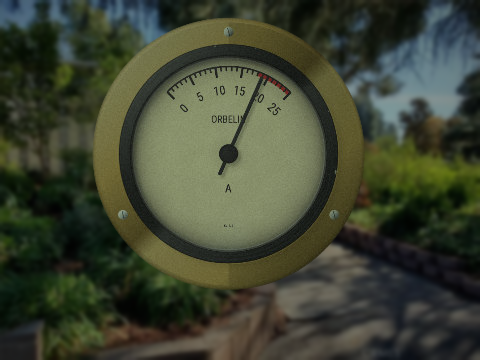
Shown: 19,A
